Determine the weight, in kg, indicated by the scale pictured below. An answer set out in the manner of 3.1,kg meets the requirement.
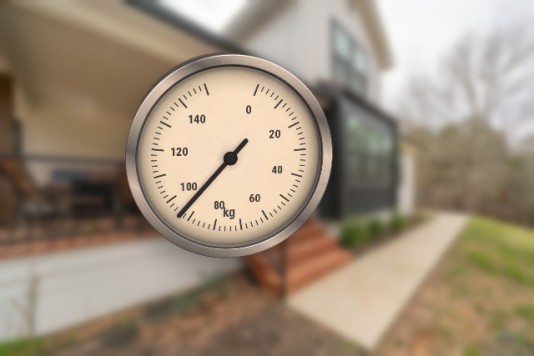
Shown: 94,kg
